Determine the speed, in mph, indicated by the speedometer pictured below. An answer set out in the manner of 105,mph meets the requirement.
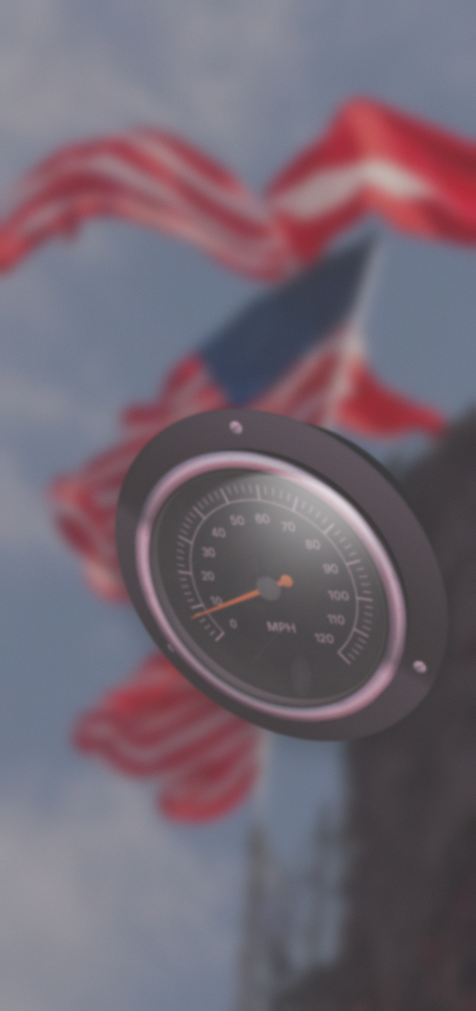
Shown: 8,mph
